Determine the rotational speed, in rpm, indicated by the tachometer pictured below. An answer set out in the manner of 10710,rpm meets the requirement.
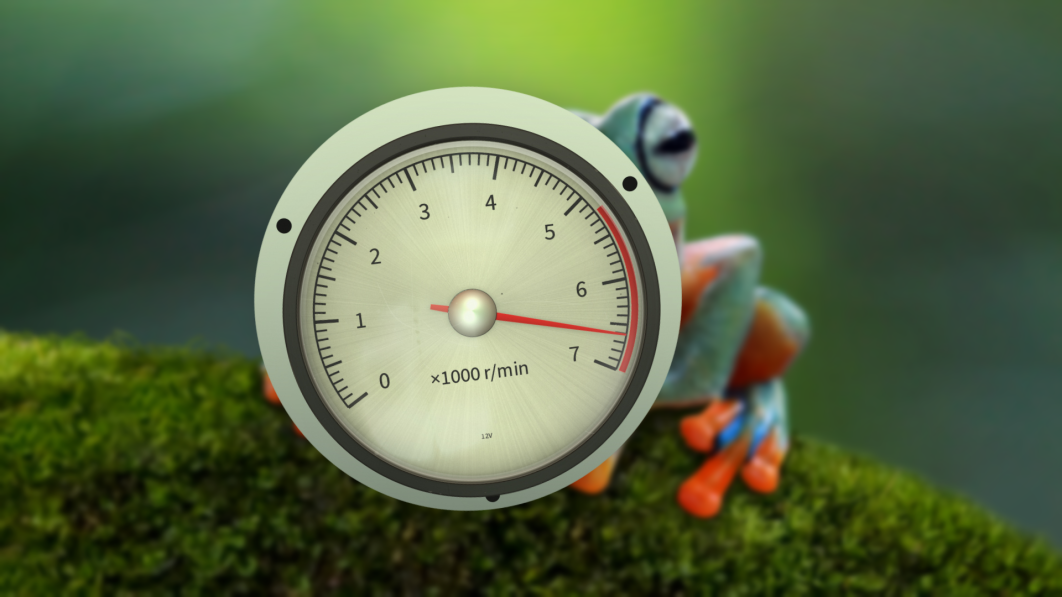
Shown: 6600,rpm
